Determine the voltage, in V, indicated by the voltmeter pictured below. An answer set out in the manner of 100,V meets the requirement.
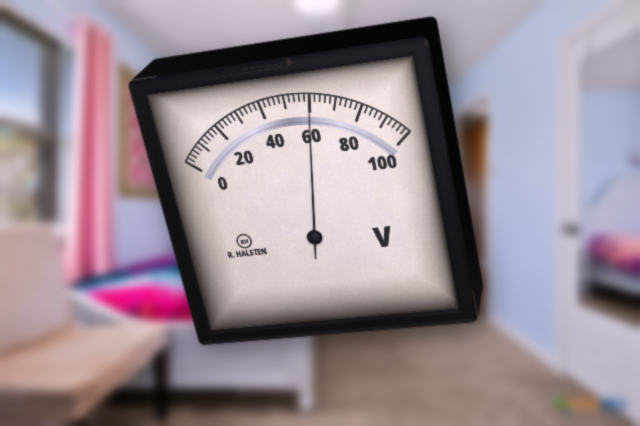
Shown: 60,V
